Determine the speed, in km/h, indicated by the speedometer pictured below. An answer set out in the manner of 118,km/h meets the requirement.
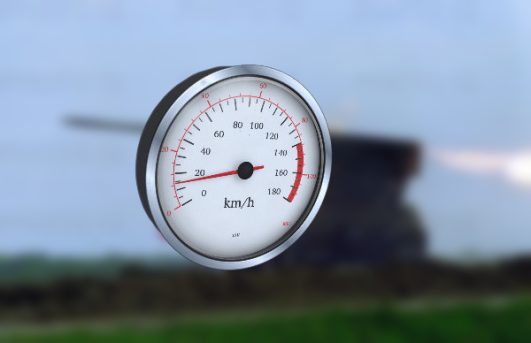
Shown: 15,km/h
